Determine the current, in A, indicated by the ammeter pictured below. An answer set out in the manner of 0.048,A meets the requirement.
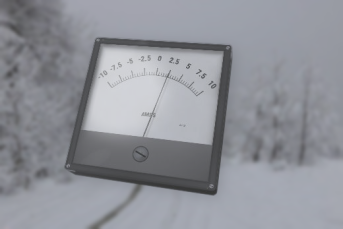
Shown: 2.5,A
